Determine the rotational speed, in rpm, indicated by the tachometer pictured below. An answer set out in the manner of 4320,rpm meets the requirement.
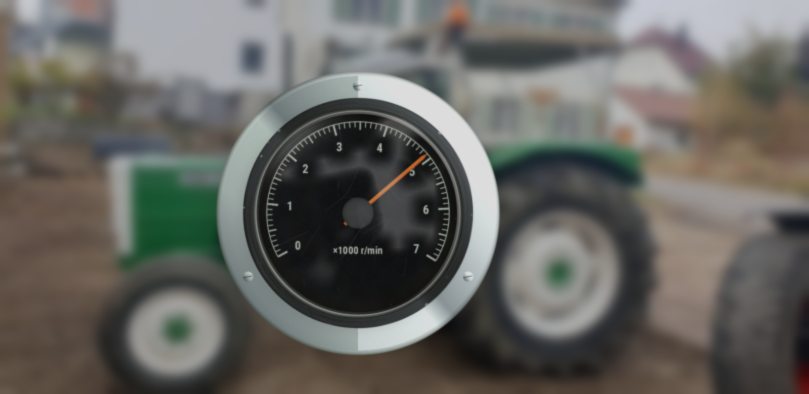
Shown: 4900,rpm
